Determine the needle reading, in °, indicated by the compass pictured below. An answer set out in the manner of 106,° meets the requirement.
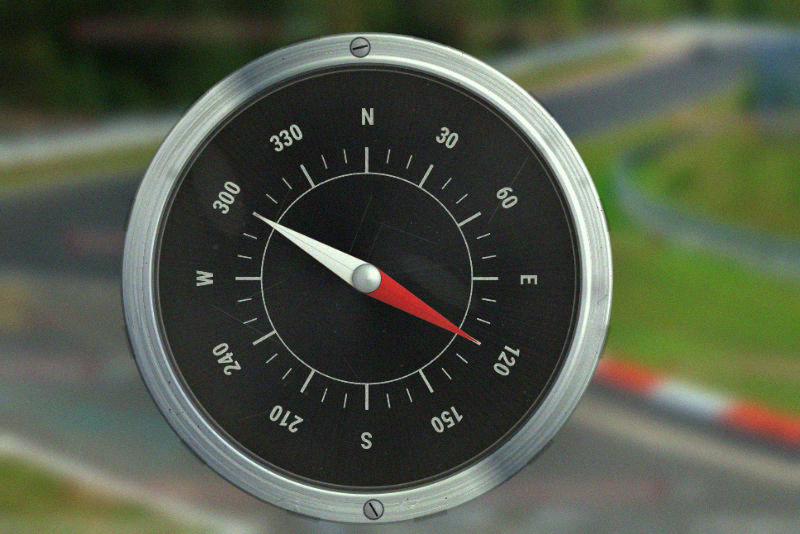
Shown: 120,°
